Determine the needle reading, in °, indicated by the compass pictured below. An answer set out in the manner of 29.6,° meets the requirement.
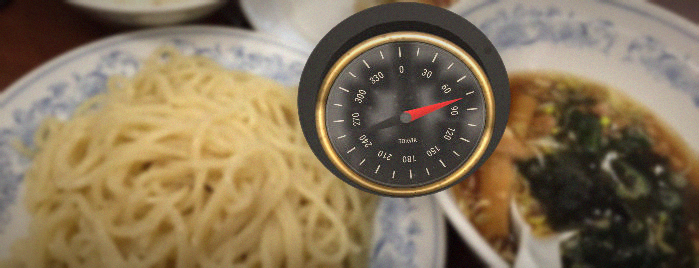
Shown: 75,°
